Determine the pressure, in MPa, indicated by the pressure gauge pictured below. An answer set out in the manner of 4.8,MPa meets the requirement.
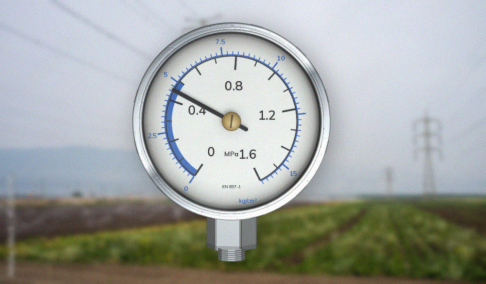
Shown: 0.45,MPa
